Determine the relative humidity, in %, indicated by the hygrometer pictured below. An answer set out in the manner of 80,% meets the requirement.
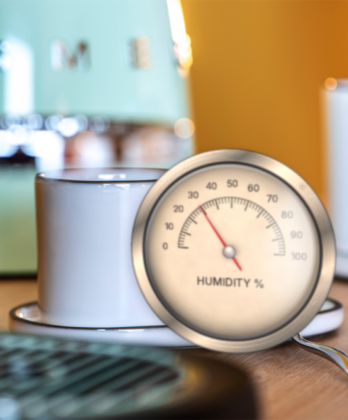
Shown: 30,%
